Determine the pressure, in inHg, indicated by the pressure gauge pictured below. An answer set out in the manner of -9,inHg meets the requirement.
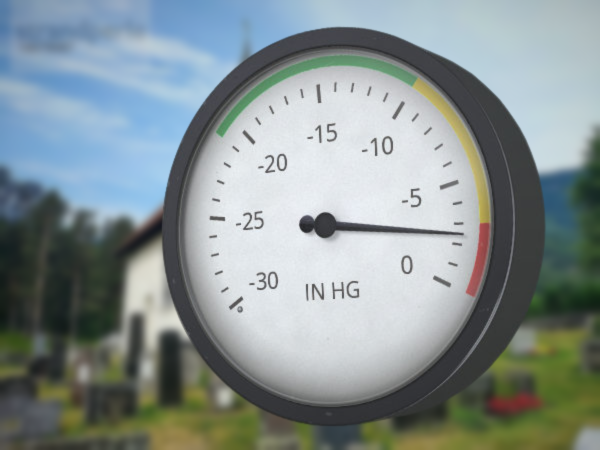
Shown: -2.5,inHg
